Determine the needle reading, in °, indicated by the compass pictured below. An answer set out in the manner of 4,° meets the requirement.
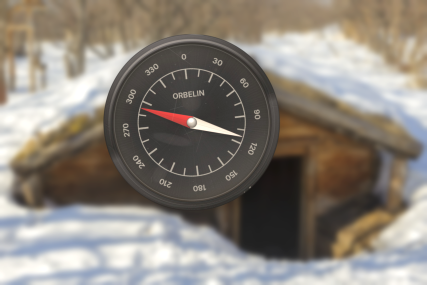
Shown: 292.5,°
